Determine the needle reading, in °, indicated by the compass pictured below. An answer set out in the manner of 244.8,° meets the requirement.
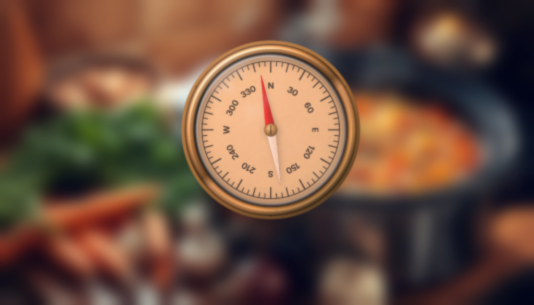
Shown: 350,°
